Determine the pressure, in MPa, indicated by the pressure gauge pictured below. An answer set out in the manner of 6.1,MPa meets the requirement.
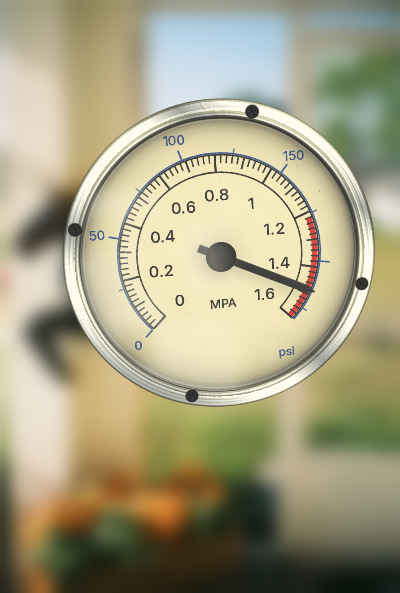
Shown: 1.48,MPa
